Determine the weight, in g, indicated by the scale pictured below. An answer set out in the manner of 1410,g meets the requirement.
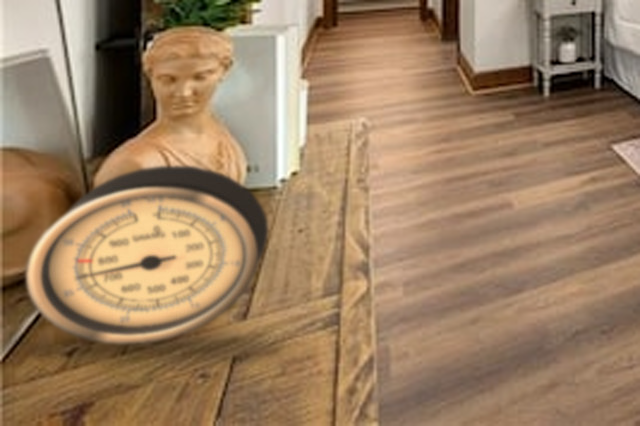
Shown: 750,g
